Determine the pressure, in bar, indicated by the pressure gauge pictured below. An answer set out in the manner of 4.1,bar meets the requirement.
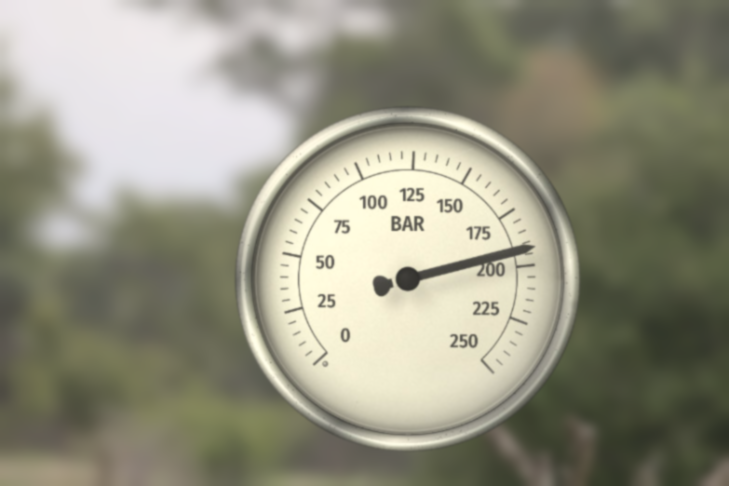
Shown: 192.5,bar
